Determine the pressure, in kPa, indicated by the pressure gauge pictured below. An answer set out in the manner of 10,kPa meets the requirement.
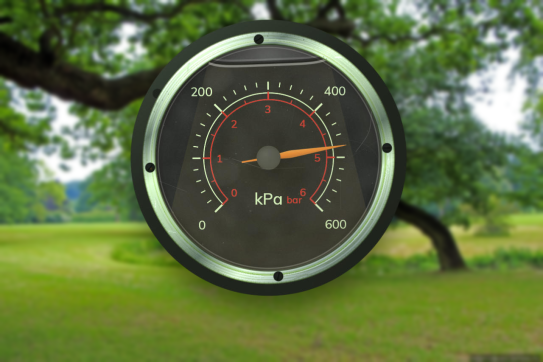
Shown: 480,kPa
